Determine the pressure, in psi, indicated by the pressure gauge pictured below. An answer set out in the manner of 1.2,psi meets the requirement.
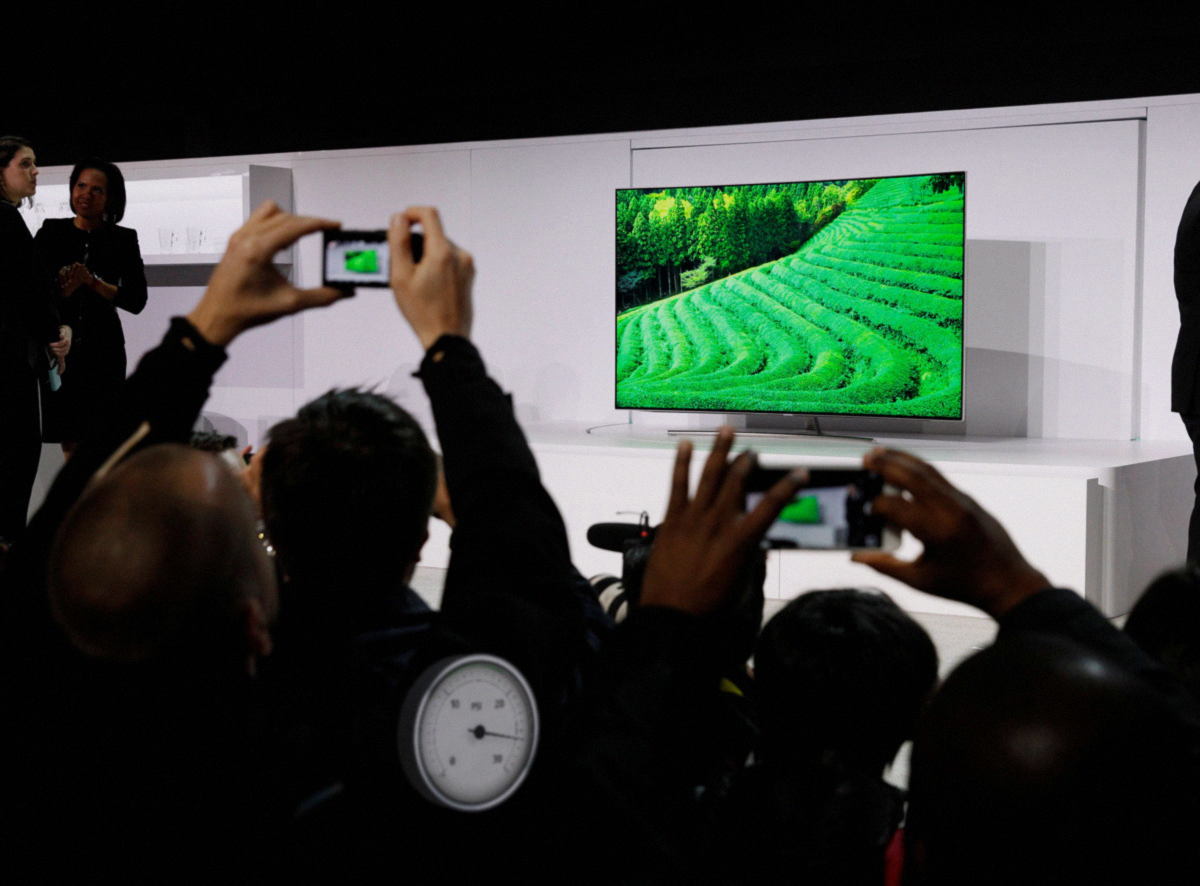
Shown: 26,psi
